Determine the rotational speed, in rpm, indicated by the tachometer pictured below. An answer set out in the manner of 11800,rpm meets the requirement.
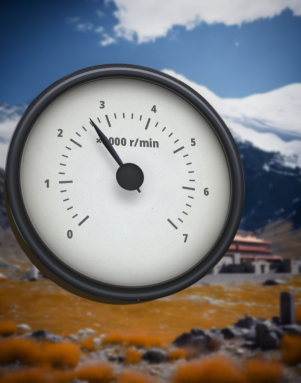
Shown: 2600,rpm
